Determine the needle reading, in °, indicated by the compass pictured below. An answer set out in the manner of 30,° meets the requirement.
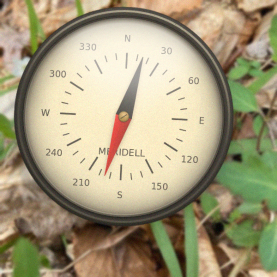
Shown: 195,°
